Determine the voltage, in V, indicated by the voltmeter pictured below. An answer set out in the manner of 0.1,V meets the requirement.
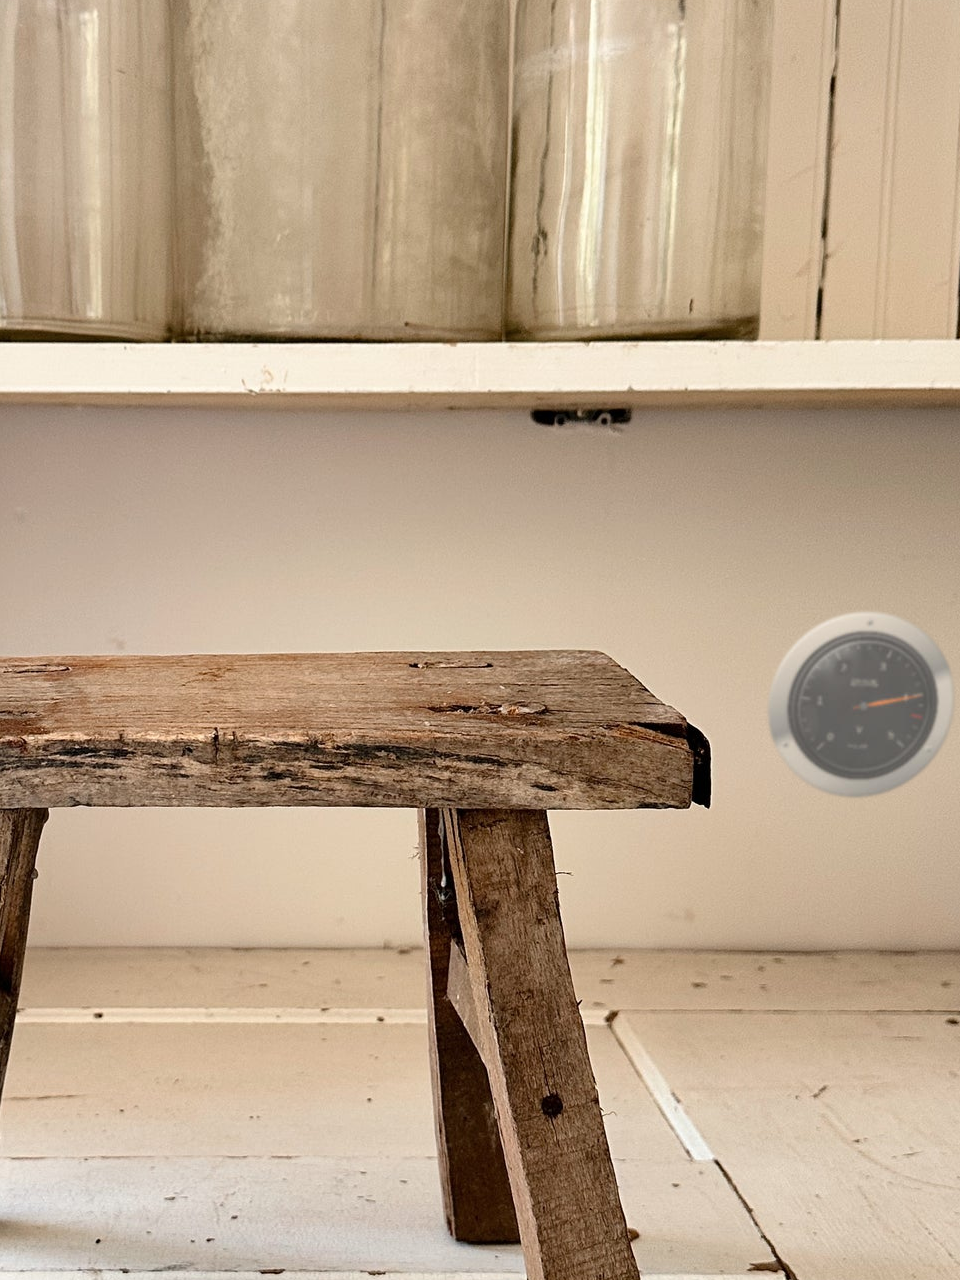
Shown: 4,V
